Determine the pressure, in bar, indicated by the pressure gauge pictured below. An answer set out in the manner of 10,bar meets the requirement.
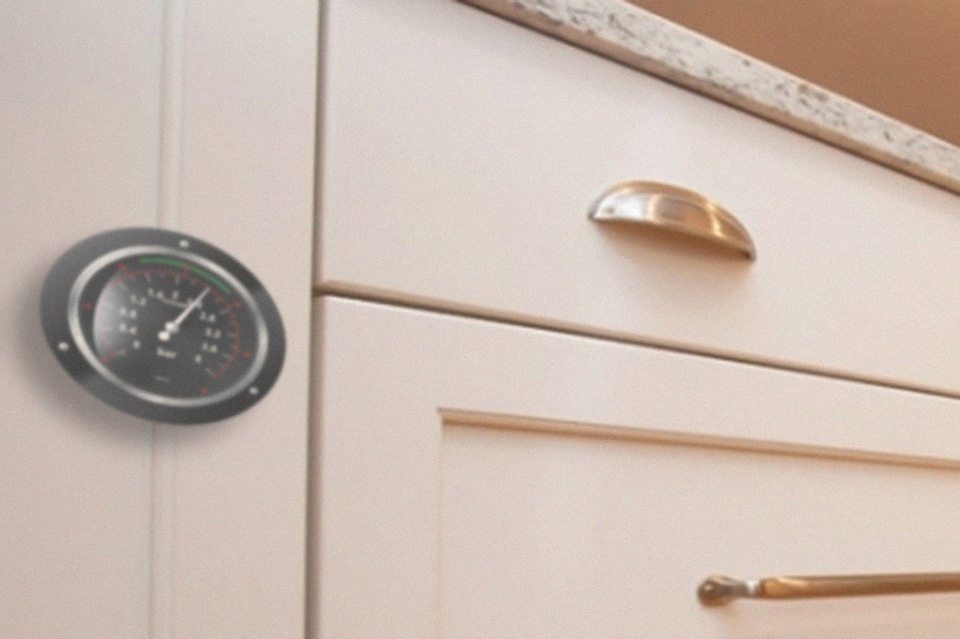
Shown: 2.4,bar
